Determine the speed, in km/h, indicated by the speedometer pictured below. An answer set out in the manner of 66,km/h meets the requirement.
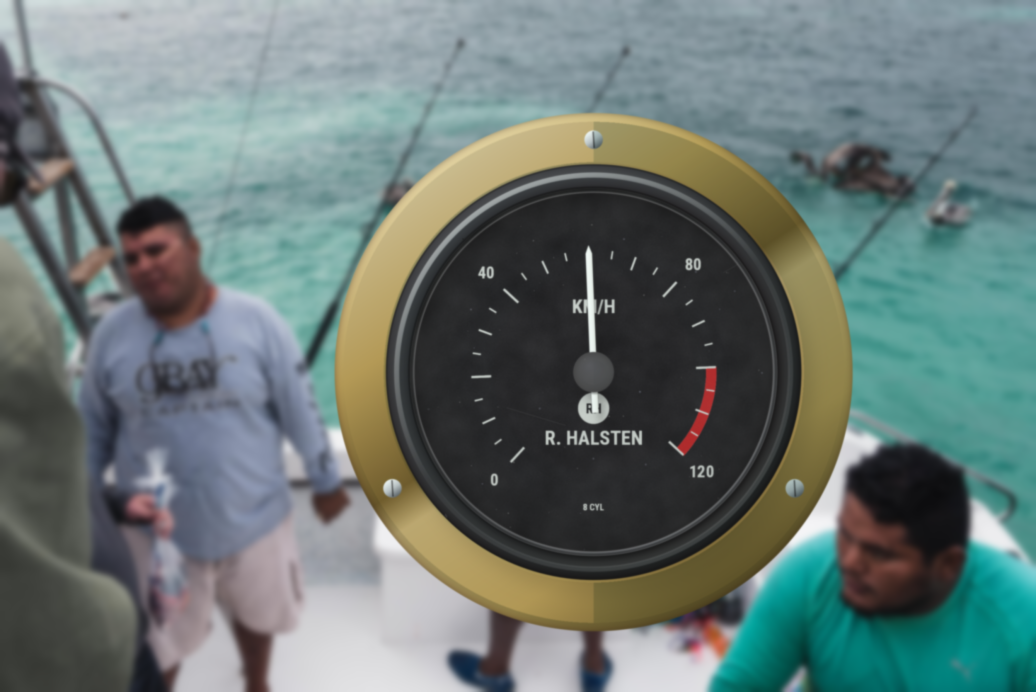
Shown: 60,km/h
